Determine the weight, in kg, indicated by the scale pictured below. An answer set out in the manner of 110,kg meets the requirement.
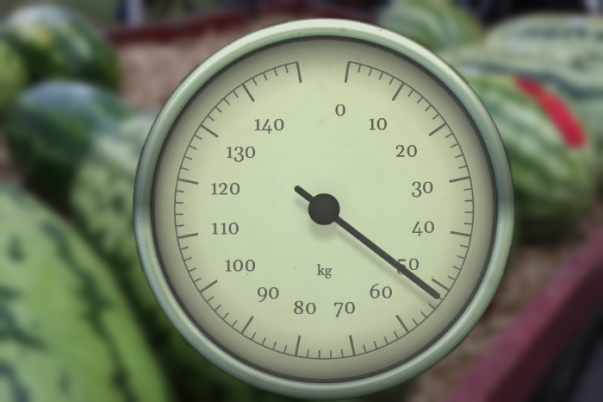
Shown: 52,kg
